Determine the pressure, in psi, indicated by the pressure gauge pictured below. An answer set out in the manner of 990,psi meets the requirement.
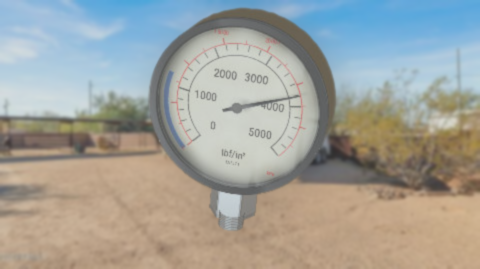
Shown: 3800,psi
